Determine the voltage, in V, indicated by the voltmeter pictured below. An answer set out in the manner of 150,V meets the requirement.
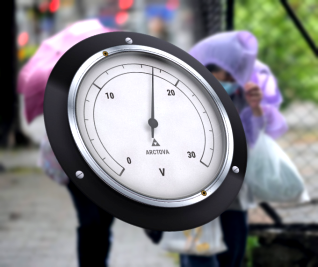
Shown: 17,V
